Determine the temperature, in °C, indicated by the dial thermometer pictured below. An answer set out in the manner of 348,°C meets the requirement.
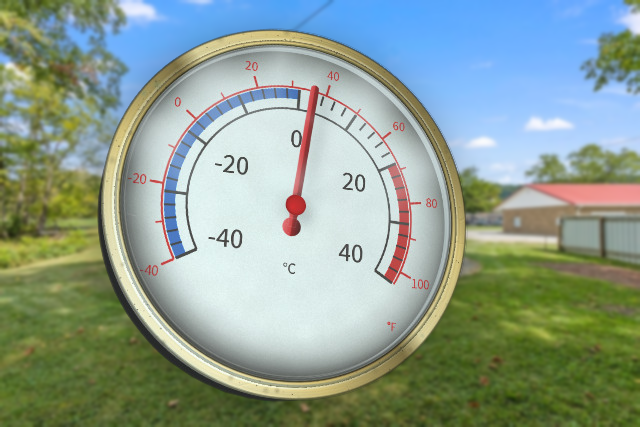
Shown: 2,°C
